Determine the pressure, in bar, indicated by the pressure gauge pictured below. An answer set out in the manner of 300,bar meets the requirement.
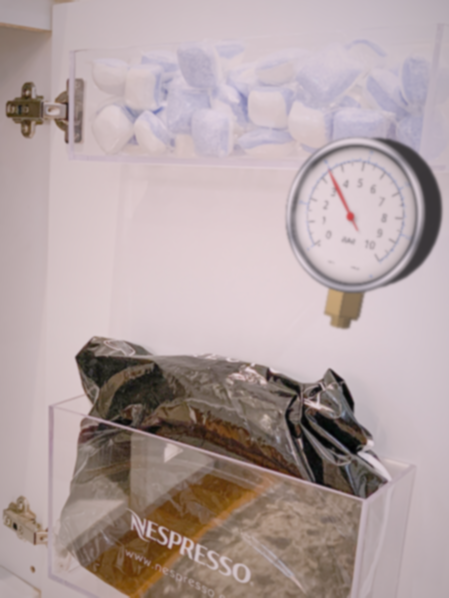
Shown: 3.5,bar
